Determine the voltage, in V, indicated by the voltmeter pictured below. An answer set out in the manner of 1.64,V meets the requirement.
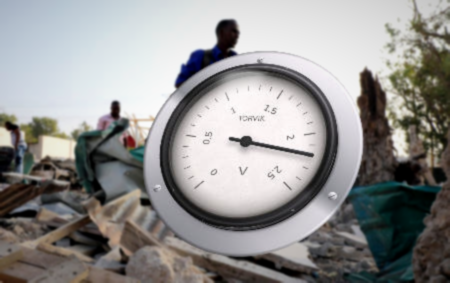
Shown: 2.2,V
